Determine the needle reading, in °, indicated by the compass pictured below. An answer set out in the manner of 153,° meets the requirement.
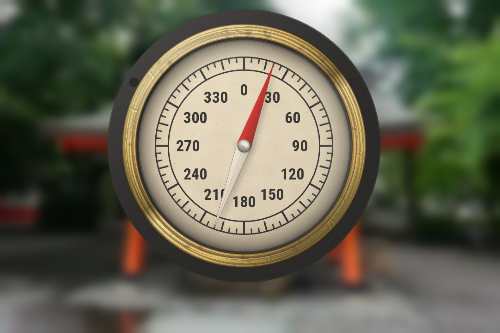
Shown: 20,°
